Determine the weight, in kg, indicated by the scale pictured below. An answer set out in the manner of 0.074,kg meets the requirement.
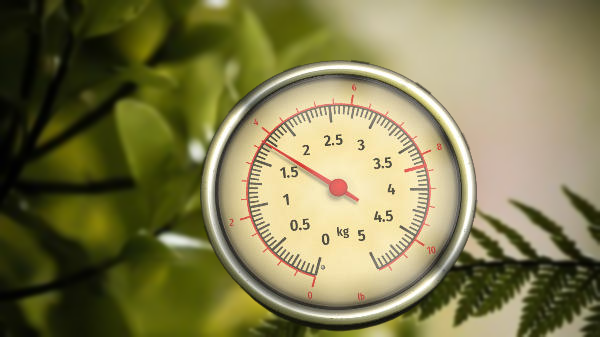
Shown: 1.7,kg
